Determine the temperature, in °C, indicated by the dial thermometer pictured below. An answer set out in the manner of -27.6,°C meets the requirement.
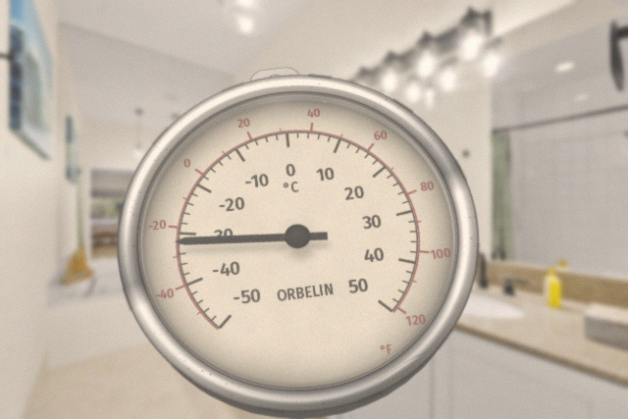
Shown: -32,°C
